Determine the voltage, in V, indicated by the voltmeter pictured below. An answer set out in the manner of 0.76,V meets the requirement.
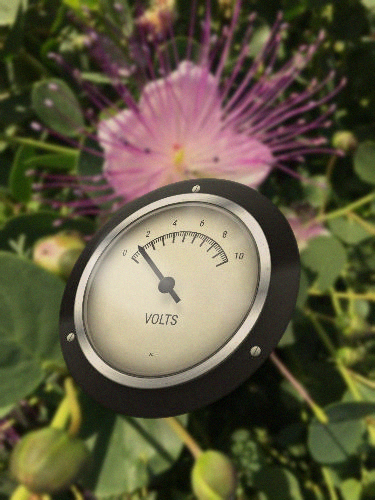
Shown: 1,V
